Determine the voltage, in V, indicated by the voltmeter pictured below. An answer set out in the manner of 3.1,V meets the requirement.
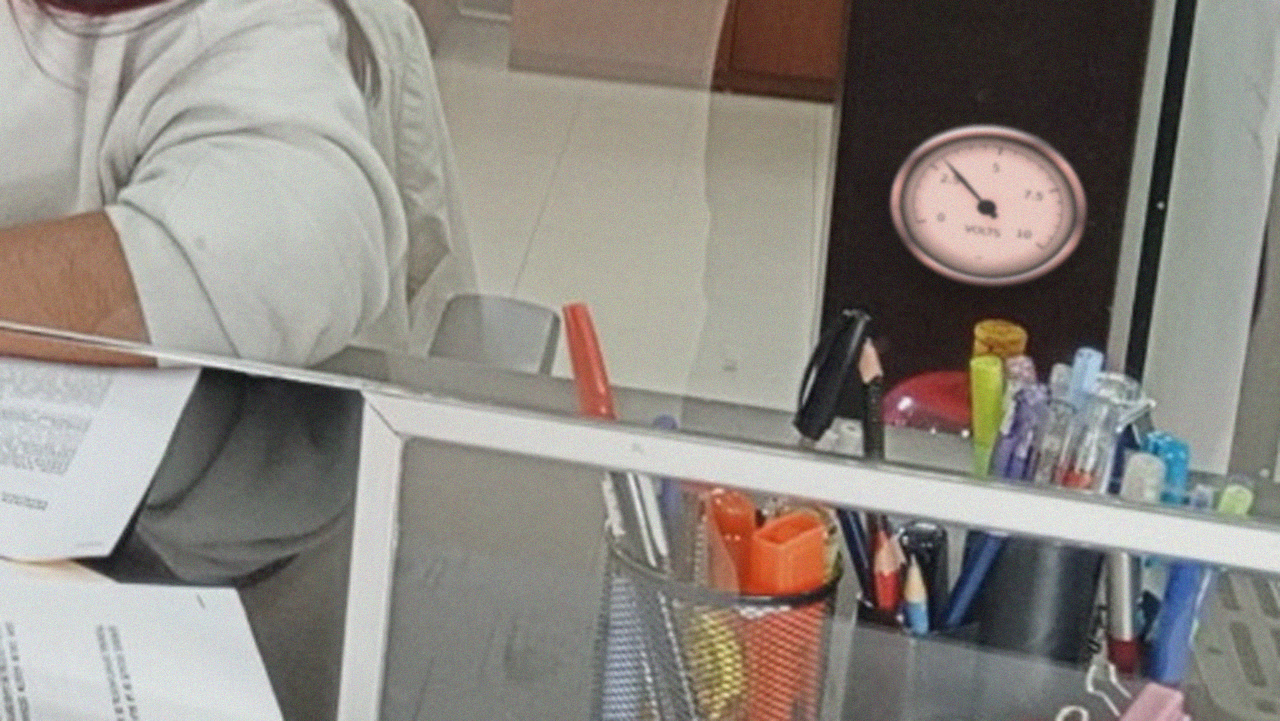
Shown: 3,V
